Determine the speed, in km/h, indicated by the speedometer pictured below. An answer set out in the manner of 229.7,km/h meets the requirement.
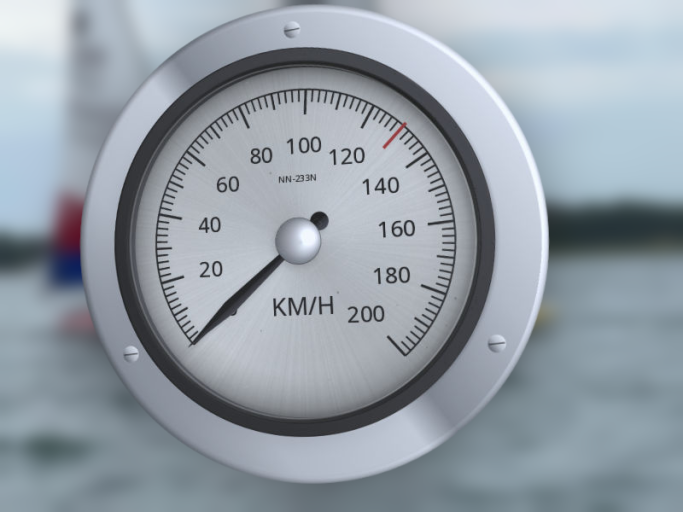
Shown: 0,km/h
